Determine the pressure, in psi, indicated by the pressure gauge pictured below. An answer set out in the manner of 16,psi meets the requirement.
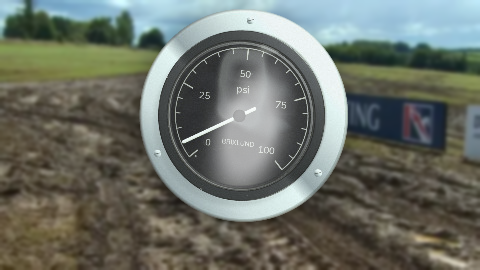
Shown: 5,psi
